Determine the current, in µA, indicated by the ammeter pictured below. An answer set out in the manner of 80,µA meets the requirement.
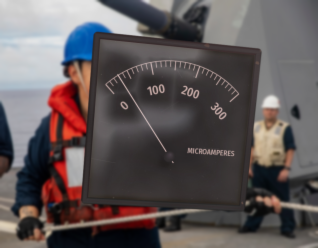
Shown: 30,µA
